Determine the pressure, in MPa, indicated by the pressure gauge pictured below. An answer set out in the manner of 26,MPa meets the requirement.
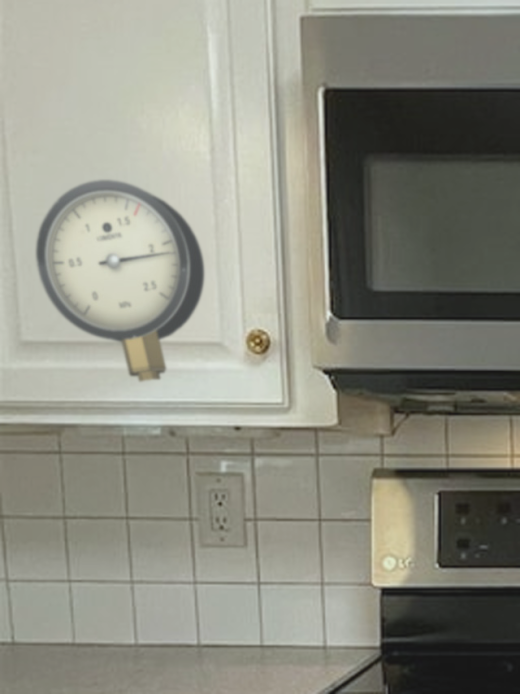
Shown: 2.1,MPa
